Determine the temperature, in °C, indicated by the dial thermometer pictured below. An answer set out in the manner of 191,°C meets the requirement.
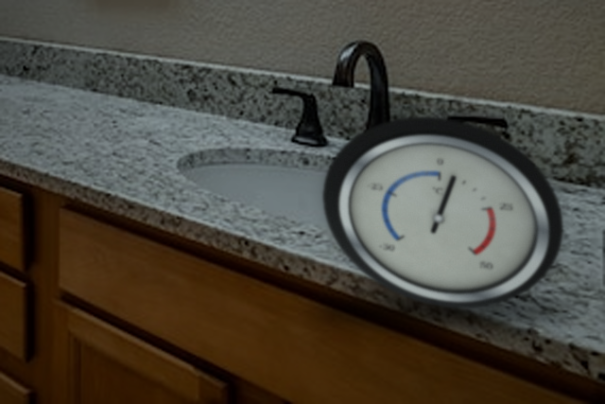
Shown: 5,°C
